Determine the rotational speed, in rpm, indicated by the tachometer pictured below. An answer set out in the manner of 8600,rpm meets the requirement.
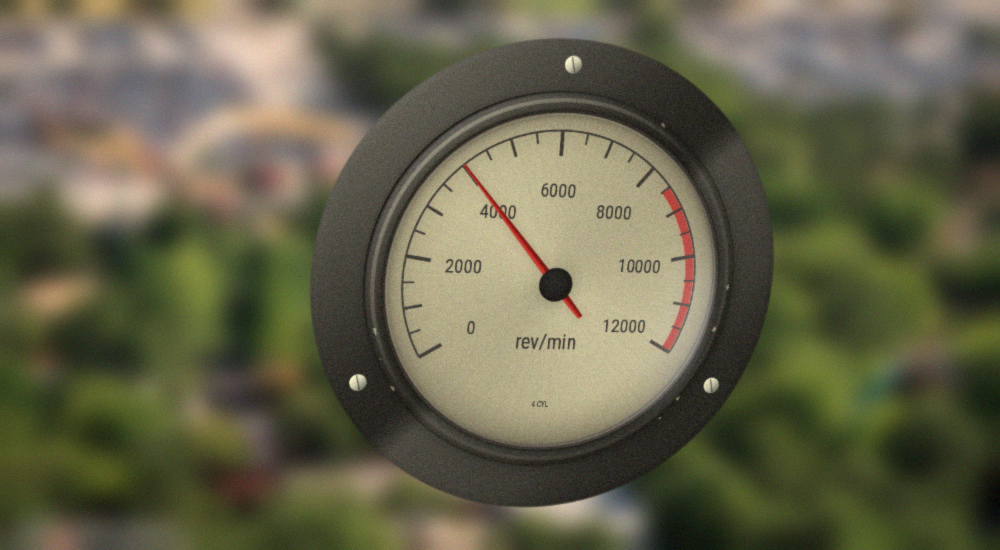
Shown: 4000,rpm
